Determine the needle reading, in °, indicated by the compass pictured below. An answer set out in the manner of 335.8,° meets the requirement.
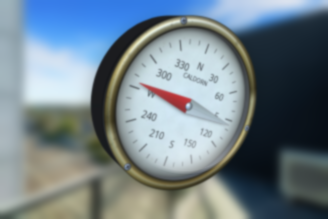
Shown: 275,°
